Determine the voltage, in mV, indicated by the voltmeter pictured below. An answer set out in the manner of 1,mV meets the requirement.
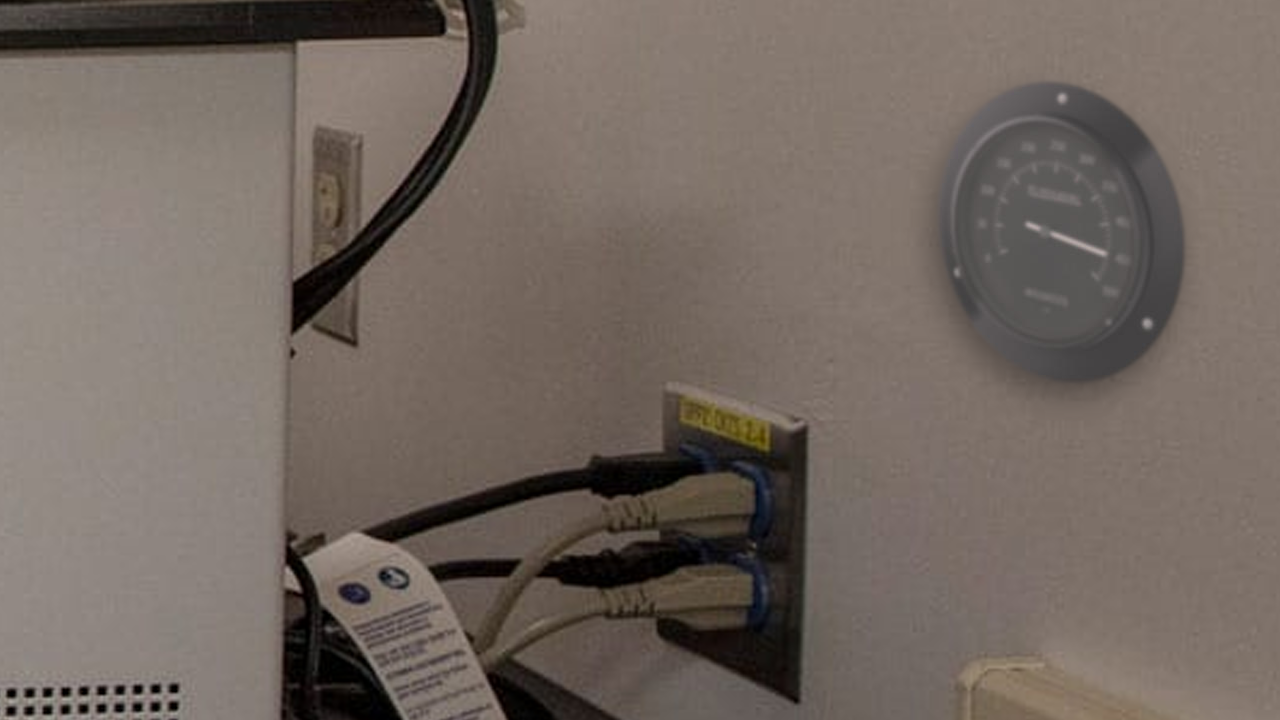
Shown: 450,mV
